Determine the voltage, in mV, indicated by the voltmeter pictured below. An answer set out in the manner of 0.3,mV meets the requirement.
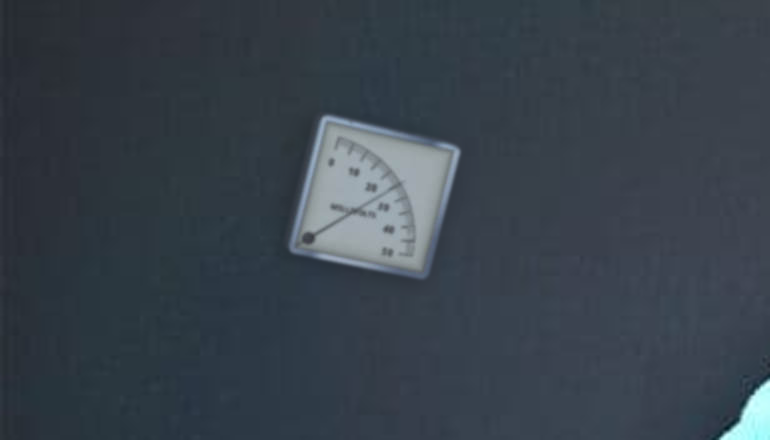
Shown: 25,mV
